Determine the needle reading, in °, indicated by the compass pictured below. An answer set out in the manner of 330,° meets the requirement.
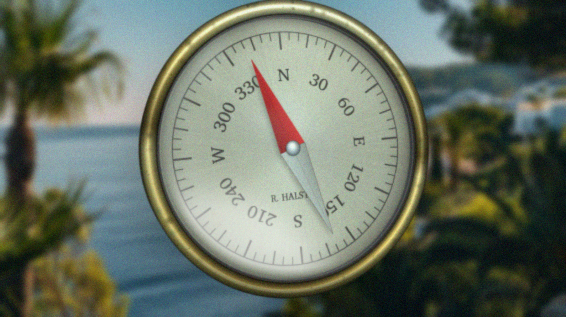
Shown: 340,°
